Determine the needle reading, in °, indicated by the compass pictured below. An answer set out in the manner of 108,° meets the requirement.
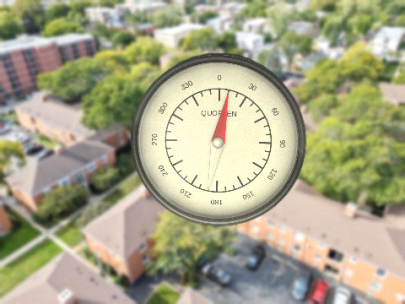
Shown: 10,°
